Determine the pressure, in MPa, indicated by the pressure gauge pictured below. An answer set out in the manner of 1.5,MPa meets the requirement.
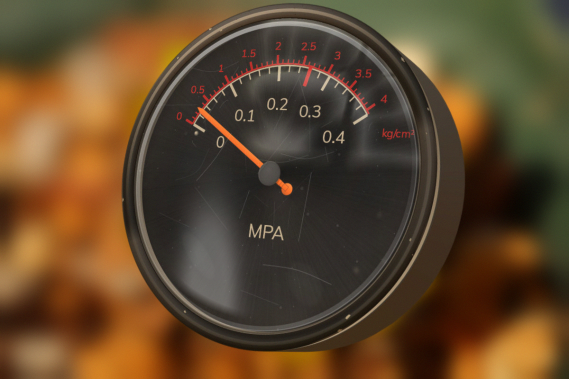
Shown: 0.03,MPa
